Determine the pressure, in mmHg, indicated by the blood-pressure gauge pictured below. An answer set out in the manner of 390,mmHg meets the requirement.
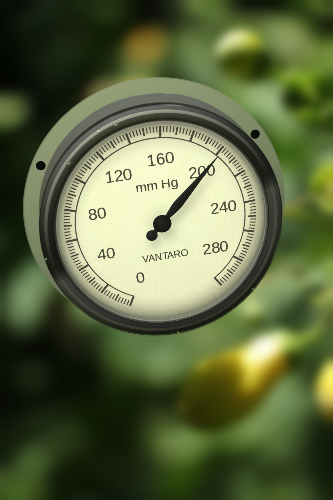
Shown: 200,mmHg
